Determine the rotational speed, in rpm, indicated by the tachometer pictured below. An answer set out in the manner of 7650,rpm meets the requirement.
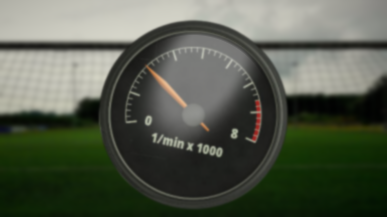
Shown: 2000,rpm
